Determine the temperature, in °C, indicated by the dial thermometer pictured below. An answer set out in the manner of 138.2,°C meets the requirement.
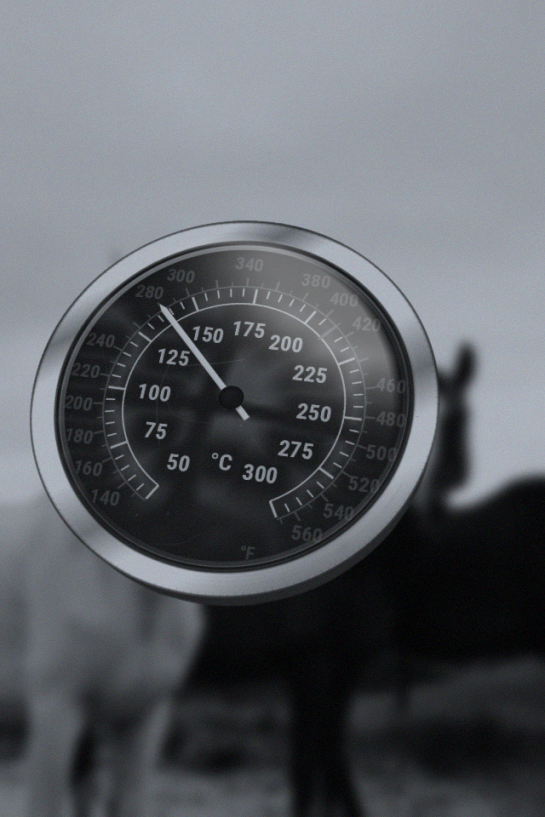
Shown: 137.5,°C
